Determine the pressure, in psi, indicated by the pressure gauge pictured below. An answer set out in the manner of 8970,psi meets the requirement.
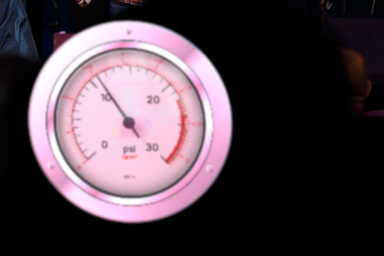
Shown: 11,psi
